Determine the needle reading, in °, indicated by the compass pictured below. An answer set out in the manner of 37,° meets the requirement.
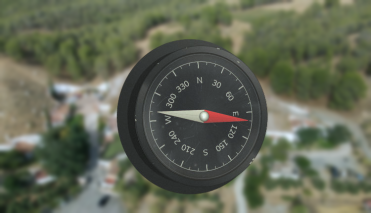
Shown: 100,°
